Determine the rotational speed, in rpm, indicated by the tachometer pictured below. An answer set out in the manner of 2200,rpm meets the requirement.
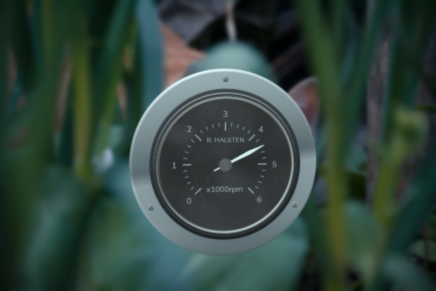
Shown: 4400,rpm
